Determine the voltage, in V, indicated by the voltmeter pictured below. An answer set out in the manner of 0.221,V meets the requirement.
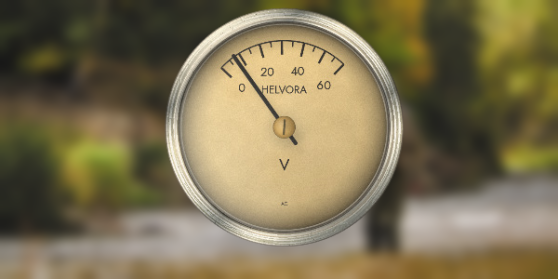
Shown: 7.5,V
